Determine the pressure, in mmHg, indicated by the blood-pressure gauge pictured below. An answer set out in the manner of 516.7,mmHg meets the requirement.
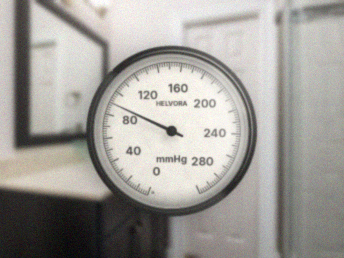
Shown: 90,mmHg
